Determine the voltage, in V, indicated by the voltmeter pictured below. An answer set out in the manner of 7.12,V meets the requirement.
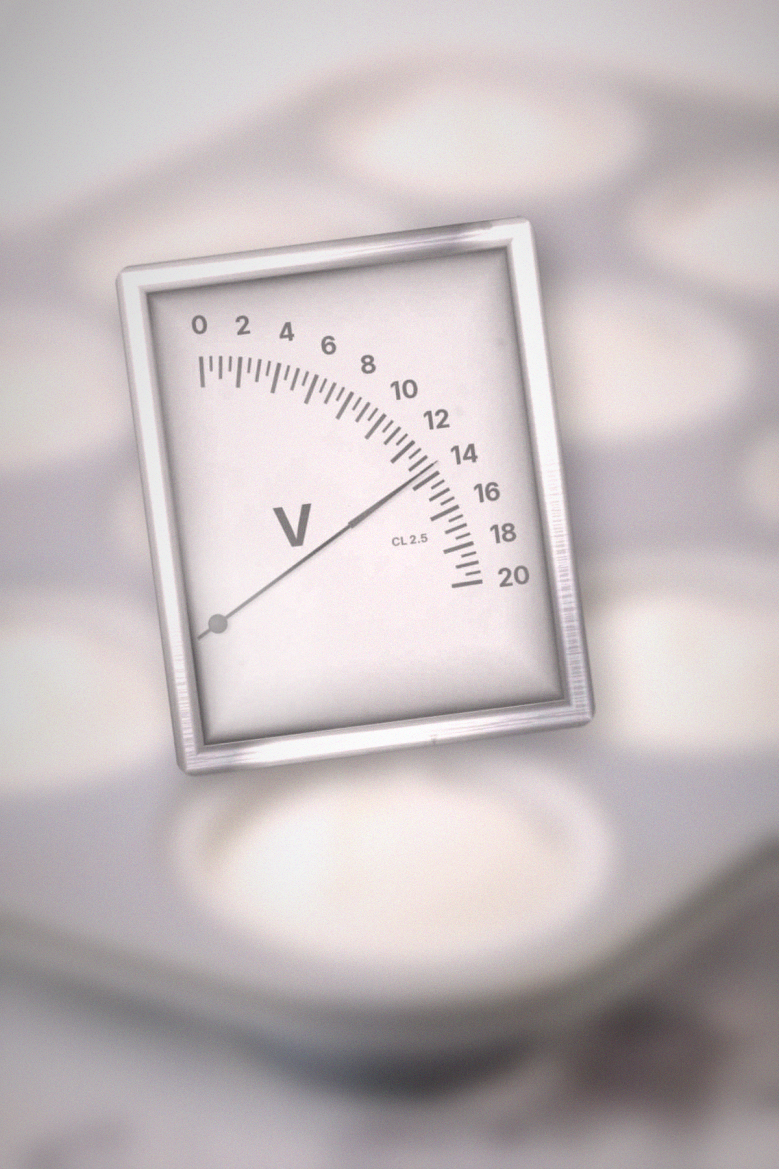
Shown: 13.5,V
